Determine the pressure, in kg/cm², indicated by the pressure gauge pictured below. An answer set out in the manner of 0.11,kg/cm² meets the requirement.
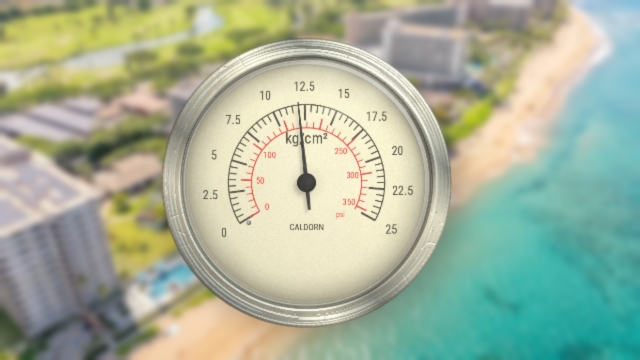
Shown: 12,kg/cm²
